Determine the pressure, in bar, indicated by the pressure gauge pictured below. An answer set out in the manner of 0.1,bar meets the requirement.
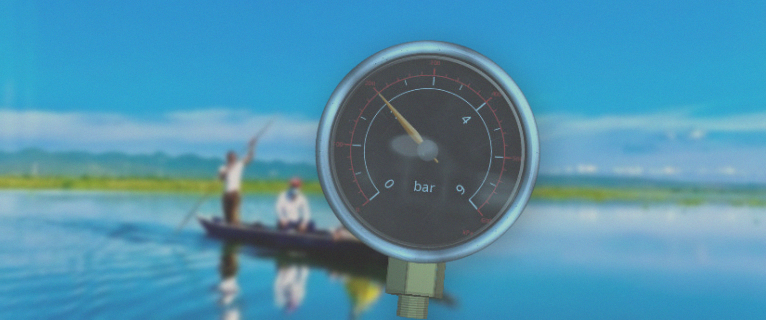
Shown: 2,bar
